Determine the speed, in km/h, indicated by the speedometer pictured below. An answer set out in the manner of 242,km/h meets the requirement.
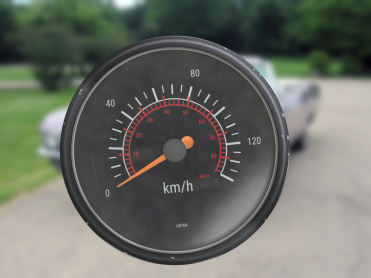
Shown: 0,km/h
